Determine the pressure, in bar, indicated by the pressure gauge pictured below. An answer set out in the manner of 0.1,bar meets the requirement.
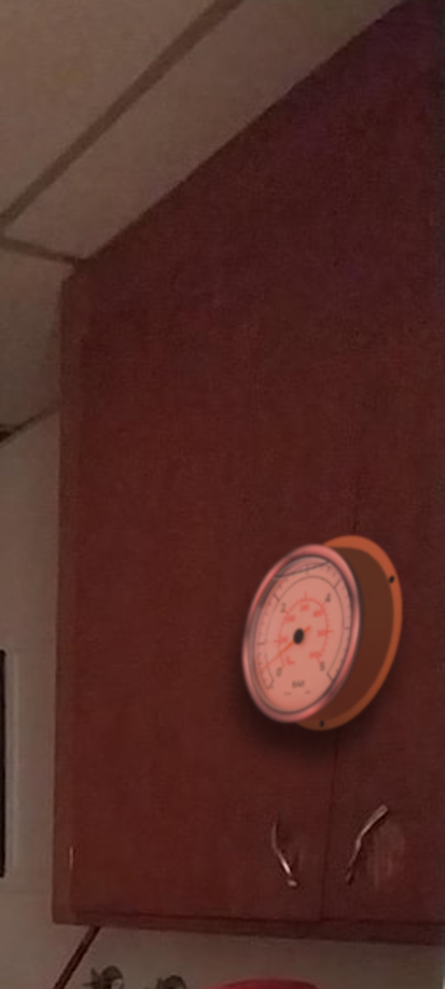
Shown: 0.4,bar
